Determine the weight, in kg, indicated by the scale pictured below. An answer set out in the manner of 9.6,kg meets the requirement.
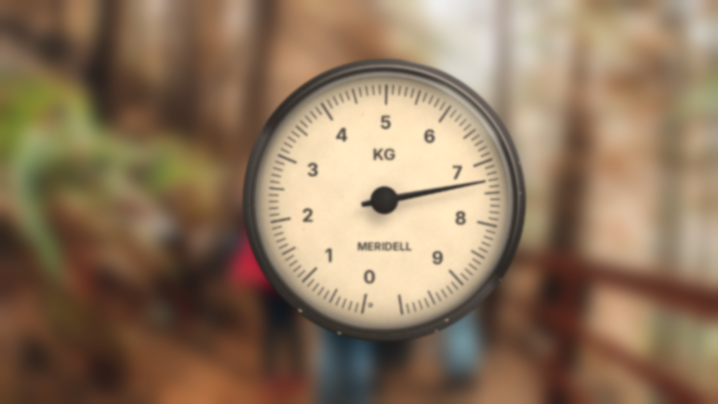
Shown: 7.3,kg
